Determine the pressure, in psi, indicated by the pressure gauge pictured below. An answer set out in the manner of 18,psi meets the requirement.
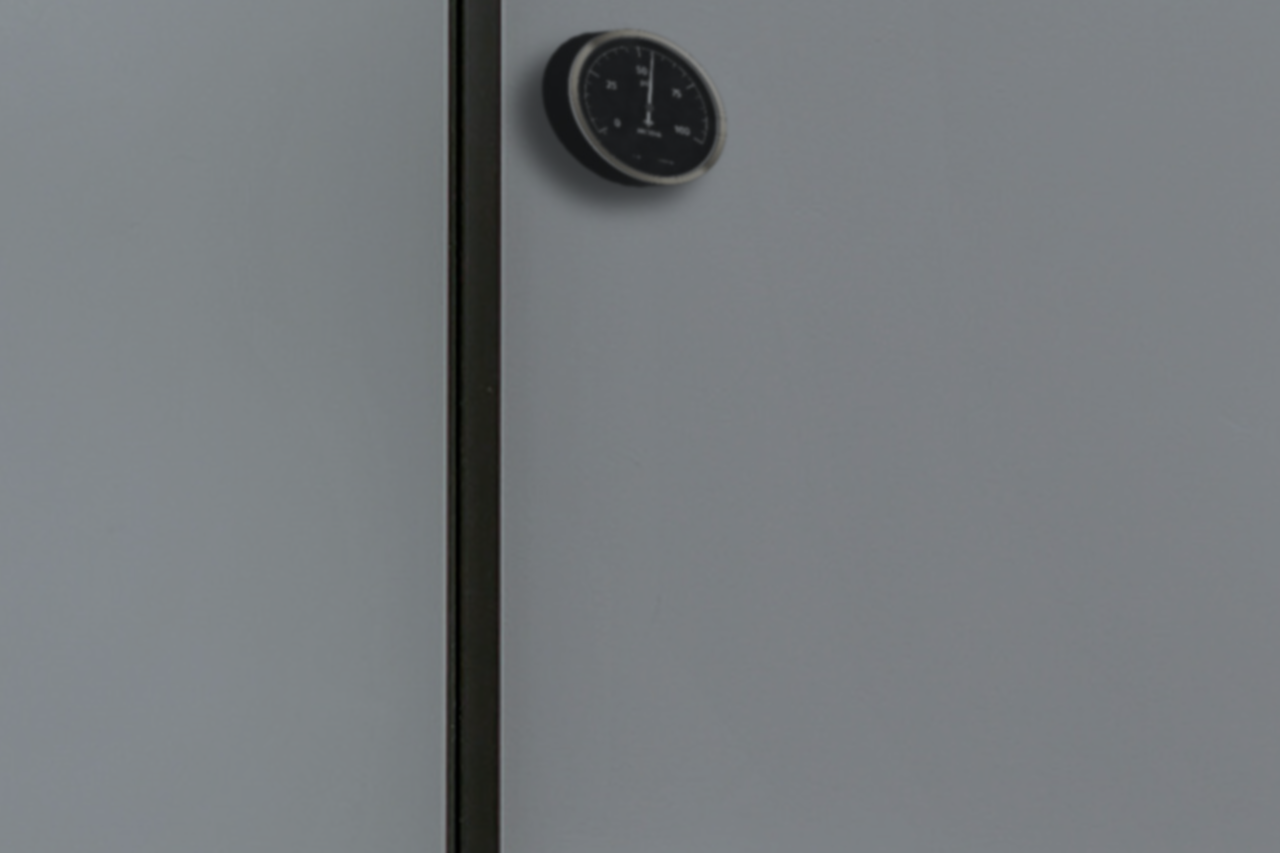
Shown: 55,psi
